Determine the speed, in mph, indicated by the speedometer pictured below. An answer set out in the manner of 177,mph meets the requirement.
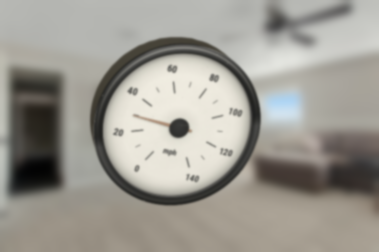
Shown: 30,mph
